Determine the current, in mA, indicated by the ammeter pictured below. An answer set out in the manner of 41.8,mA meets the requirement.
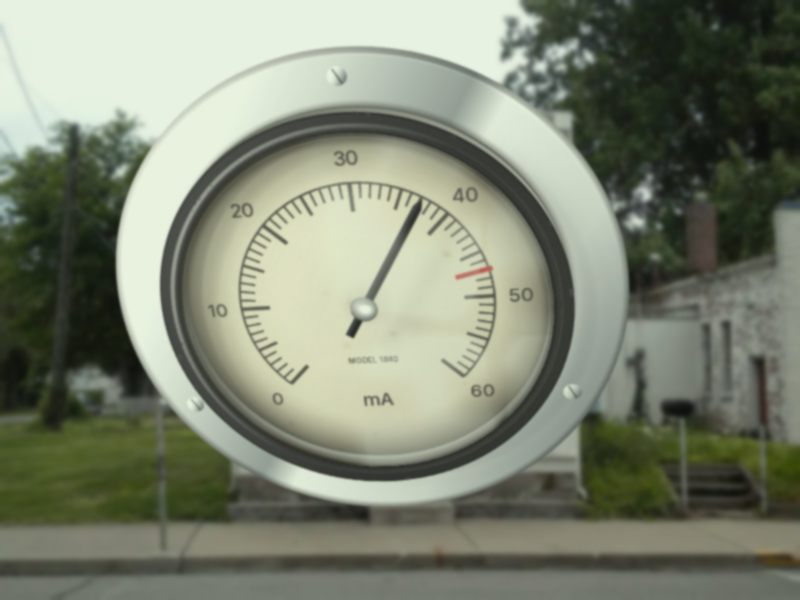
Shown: 37,mA
